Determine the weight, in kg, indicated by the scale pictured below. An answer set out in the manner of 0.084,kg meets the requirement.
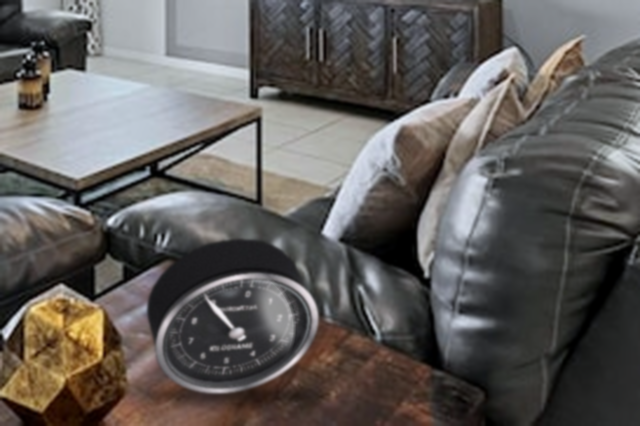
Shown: 9,kg
